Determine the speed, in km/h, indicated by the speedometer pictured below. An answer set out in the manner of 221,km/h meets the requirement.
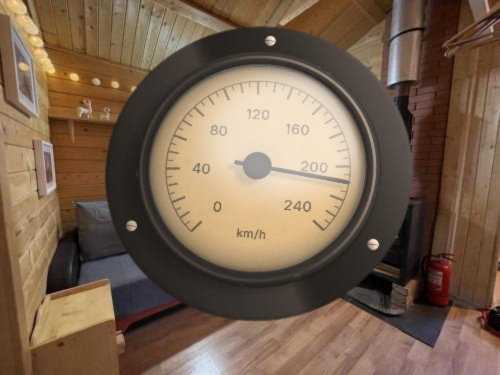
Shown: 210,km/h
